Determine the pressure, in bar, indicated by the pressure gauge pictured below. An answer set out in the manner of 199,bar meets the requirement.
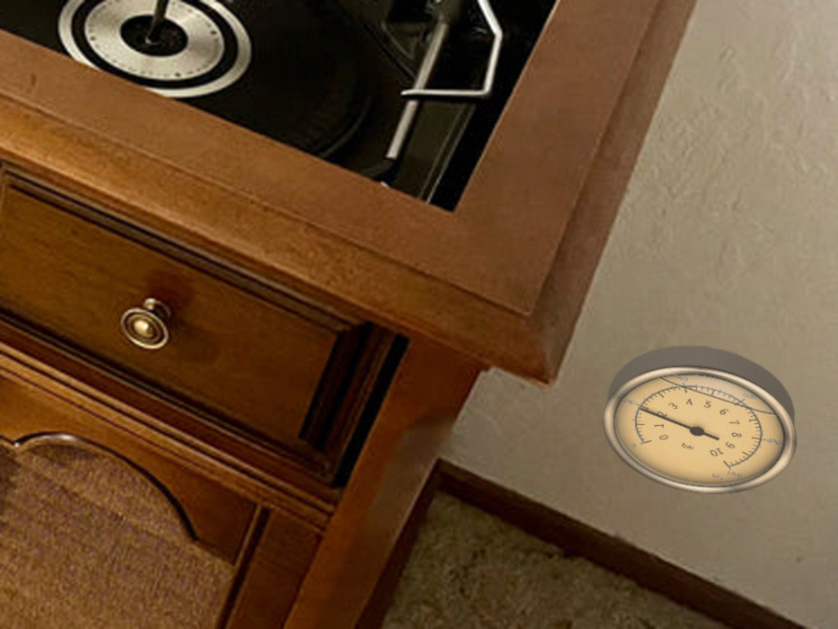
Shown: 2,bar
